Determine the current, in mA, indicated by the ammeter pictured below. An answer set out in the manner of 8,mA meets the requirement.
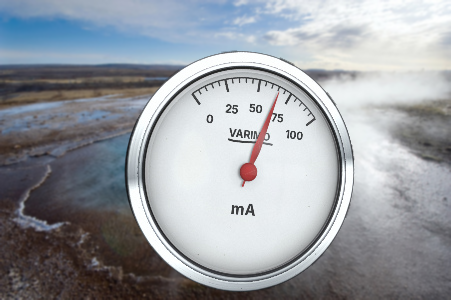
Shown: 65,mA
